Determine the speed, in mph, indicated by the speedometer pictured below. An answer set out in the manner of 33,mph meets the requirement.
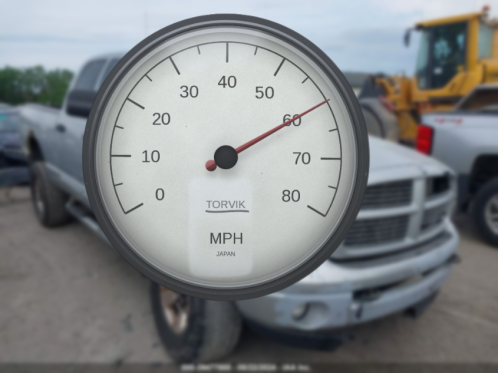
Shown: 60,mph
